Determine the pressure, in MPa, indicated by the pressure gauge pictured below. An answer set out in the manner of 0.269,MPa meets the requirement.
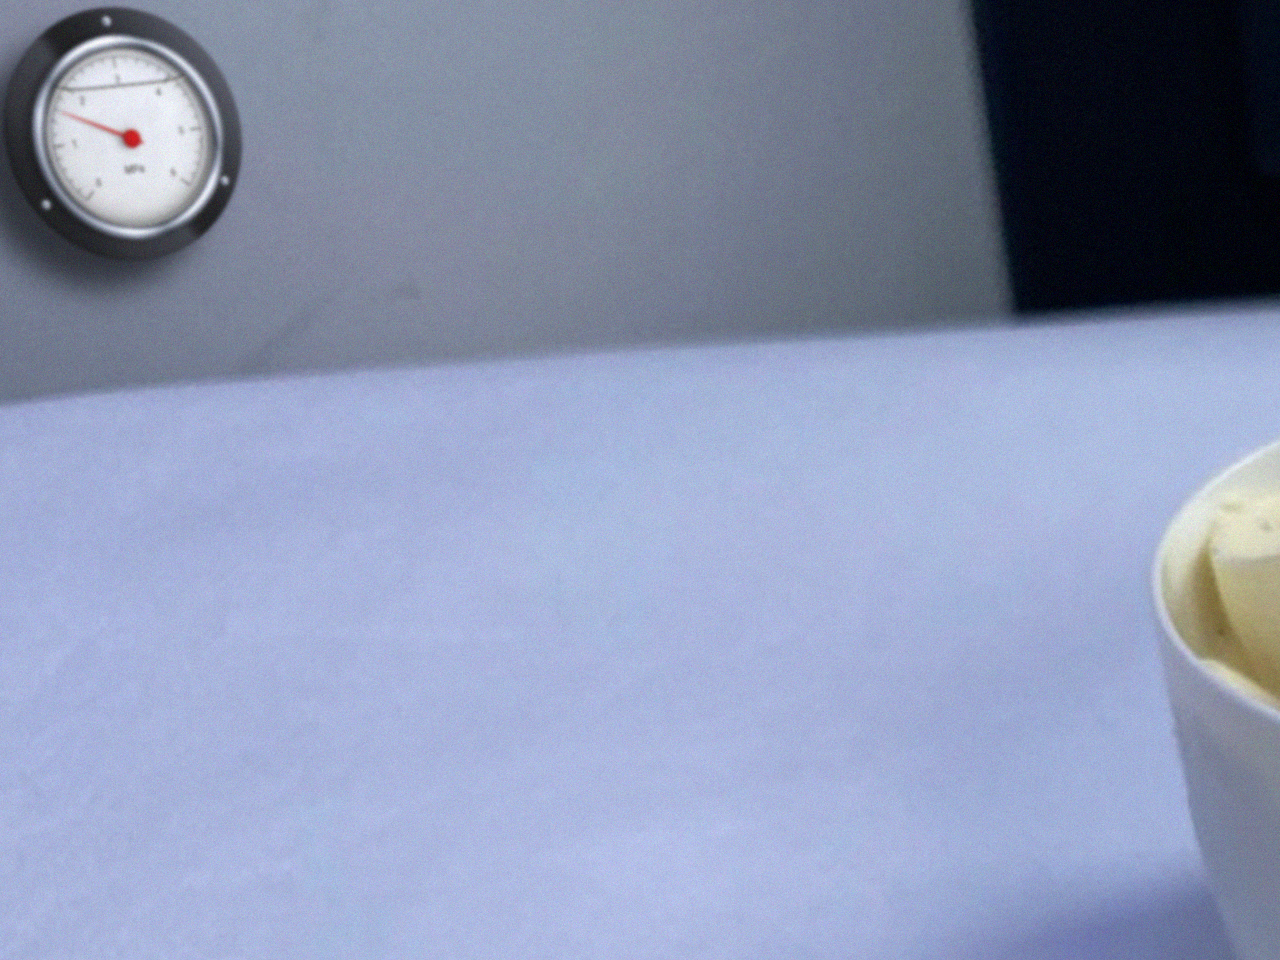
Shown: 1.6,MPa
